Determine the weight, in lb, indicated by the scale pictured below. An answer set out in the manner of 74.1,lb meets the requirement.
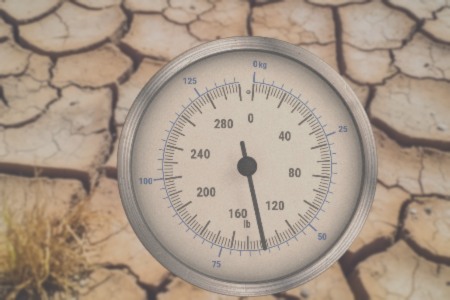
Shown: 140,lb
